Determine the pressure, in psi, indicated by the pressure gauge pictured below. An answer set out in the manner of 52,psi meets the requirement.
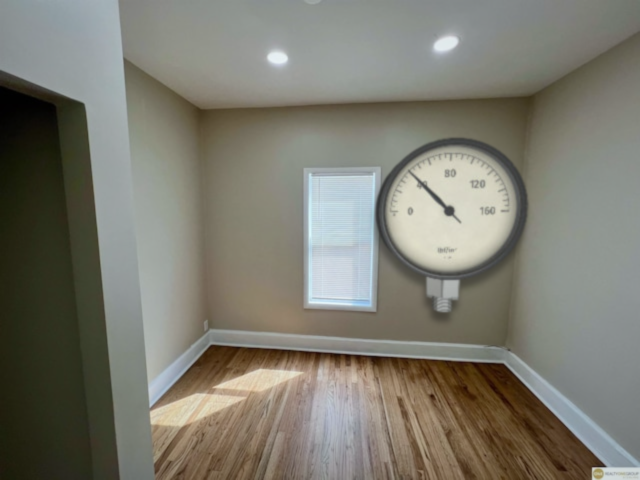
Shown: 40,psi
